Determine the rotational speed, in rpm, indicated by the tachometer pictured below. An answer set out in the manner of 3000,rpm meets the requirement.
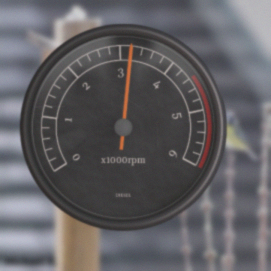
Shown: 3200,rpm
